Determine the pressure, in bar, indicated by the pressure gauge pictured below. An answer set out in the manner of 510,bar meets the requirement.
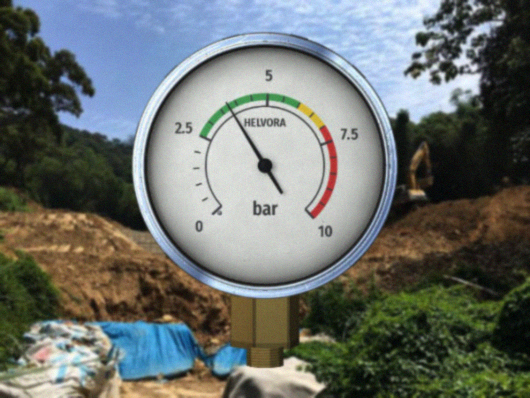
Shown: 3.75,bar
